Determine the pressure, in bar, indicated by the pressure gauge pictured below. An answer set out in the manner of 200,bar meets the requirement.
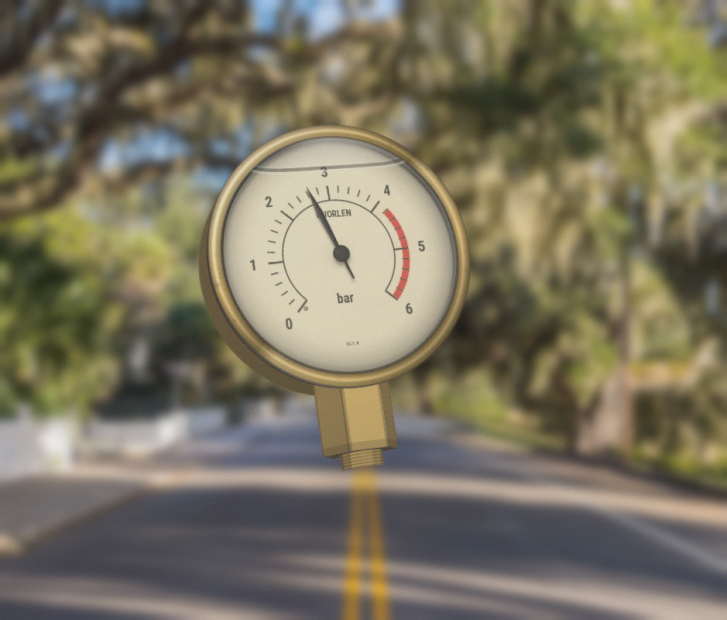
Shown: 2.6,bar
